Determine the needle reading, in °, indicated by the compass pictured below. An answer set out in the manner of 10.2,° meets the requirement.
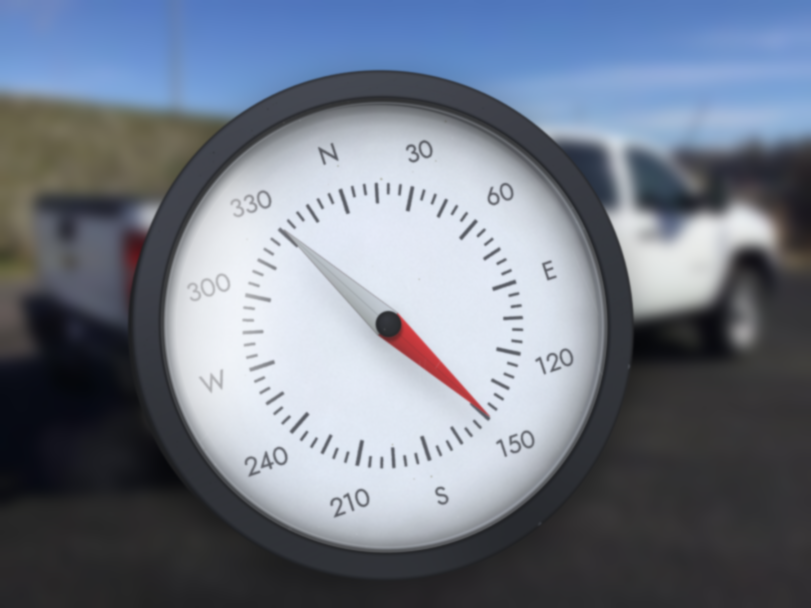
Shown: 150,°
